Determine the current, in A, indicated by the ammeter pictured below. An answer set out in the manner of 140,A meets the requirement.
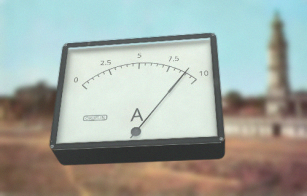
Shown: 9,A
